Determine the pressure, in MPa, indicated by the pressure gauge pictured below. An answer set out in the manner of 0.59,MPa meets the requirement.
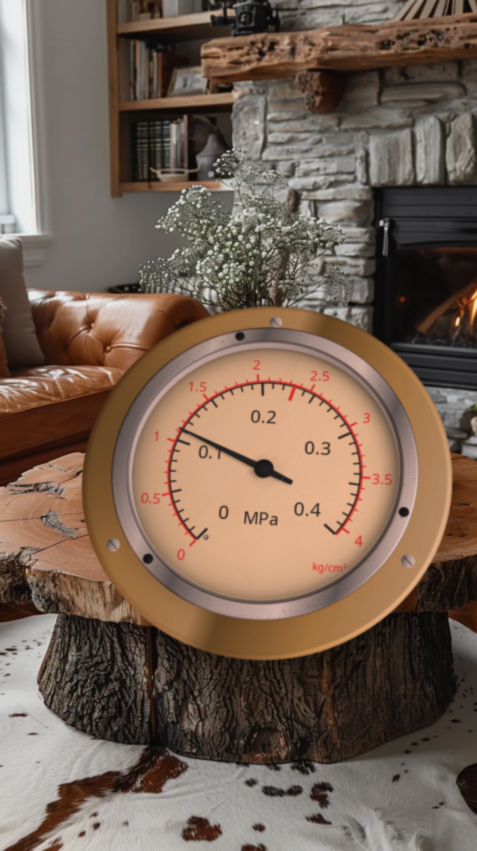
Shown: 0.11,MPa
